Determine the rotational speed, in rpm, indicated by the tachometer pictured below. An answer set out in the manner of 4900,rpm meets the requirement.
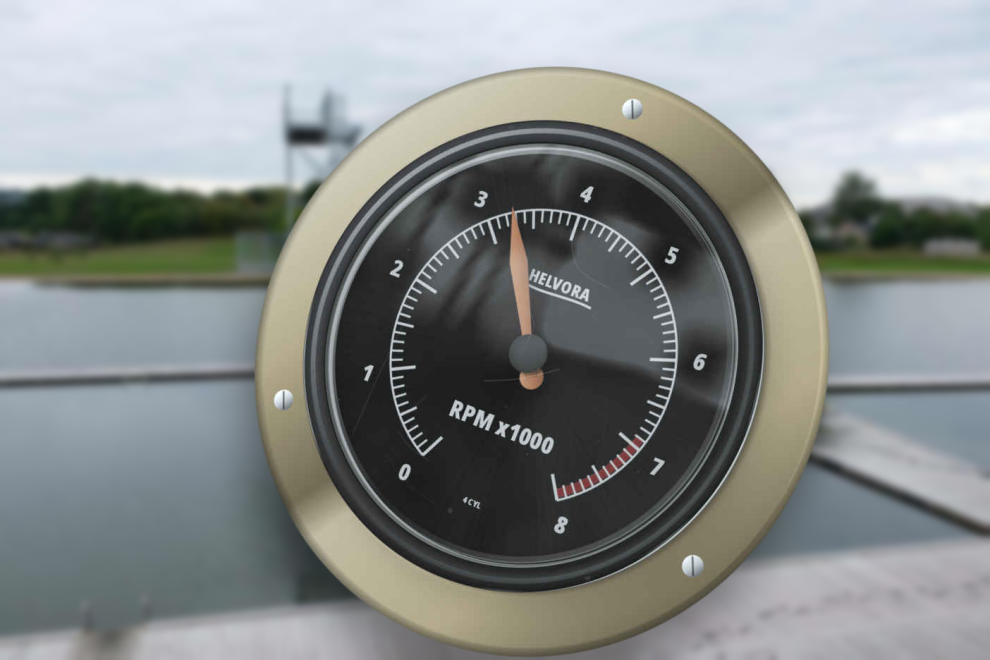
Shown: 3300,rpm
